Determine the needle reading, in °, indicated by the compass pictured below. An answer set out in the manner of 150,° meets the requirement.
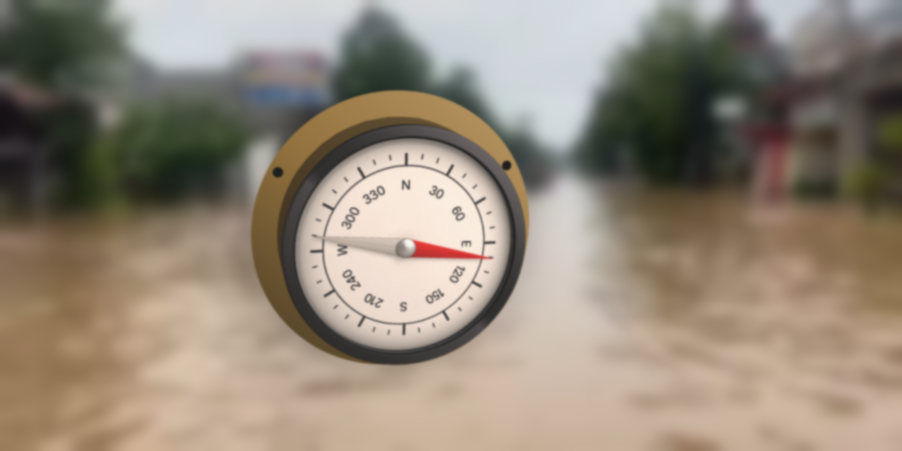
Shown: 100,°
